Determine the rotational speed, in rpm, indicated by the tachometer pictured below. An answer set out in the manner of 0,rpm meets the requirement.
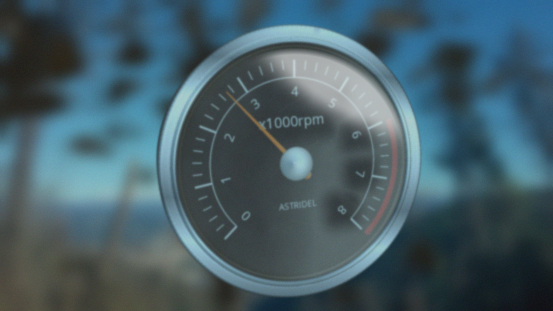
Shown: 2700,rpm
